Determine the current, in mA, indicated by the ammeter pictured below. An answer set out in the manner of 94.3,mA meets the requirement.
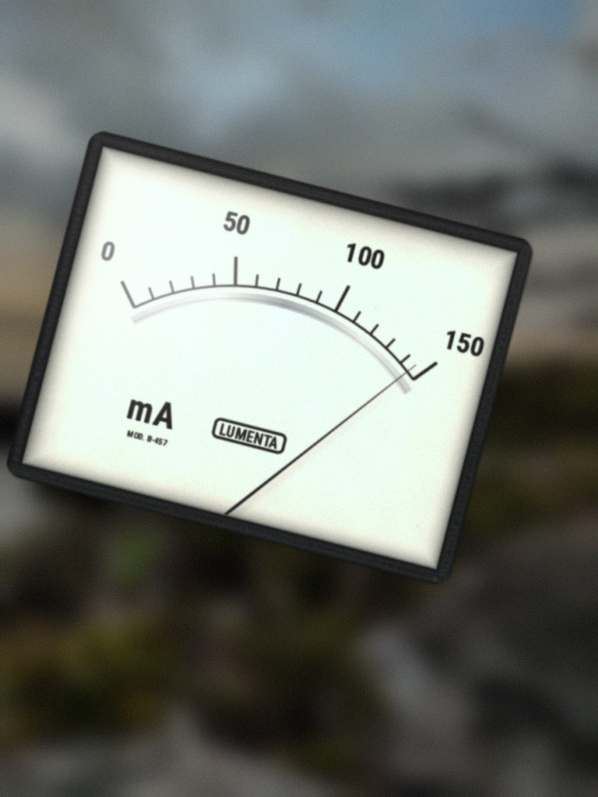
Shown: 145,mA
